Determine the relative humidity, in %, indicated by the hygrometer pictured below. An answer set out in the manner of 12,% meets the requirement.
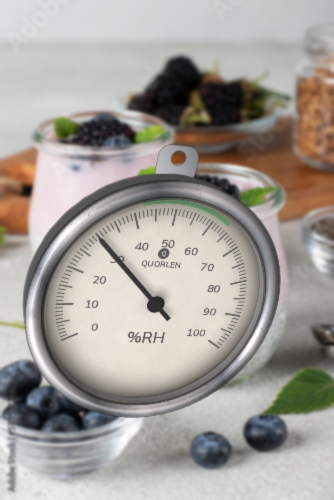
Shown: 30,%
